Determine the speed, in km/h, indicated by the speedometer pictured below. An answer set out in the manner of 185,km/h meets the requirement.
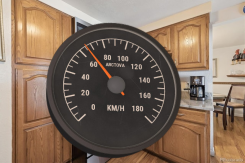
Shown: 65,km/h
